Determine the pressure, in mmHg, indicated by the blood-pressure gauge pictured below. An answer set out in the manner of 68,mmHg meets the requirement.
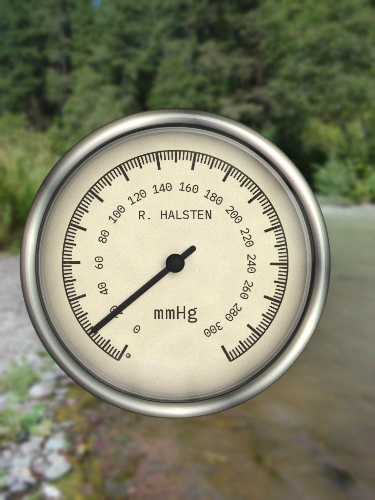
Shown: 20,mmHg
